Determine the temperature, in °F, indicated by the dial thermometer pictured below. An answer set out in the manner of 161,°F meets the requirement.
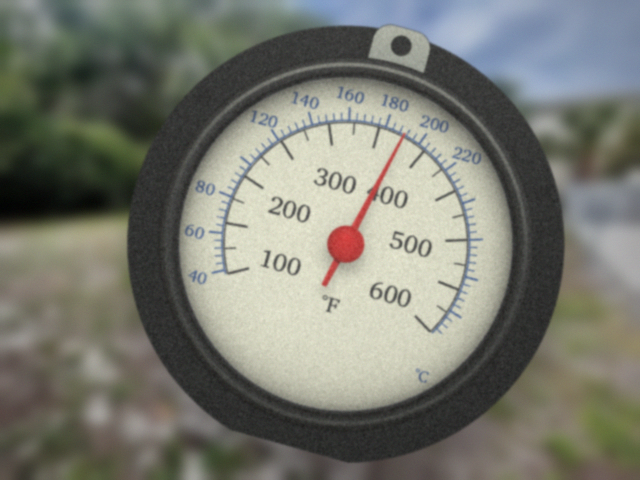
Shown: 375,°F
